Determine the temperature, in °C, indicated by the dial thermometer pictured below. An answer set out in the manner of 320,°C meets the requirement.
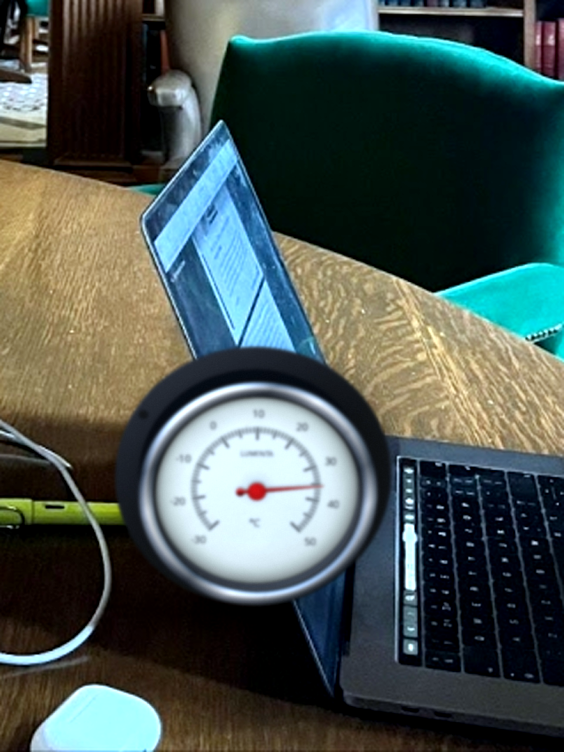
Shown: 35,°C
